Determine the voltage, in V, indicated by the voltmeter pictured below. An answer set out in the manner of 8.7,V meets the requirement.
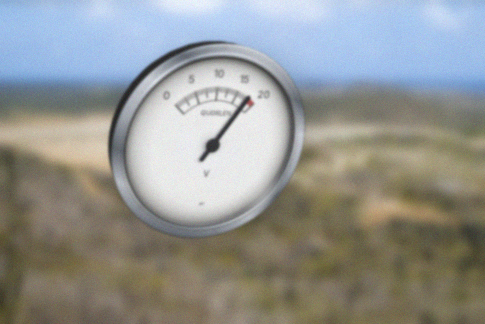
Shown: 17.5,V
